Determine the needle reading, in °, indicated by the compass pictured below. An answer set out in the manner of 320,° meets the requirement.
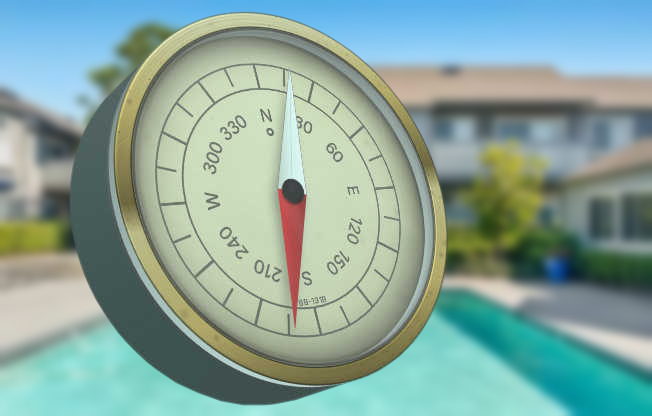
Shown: 195,°
